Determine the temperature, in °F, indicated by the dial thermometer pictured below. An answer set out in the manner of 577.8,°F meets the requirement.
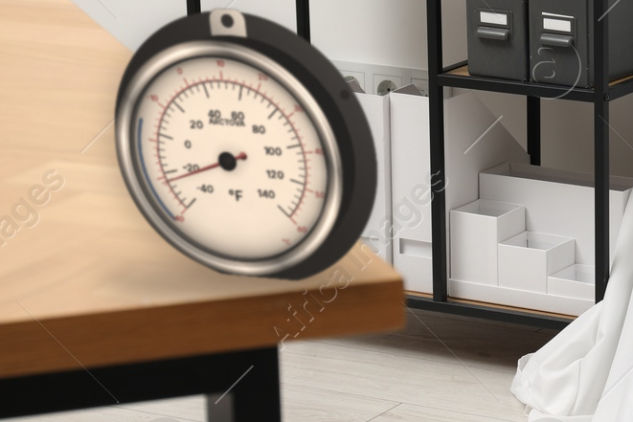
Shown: -24,°F
